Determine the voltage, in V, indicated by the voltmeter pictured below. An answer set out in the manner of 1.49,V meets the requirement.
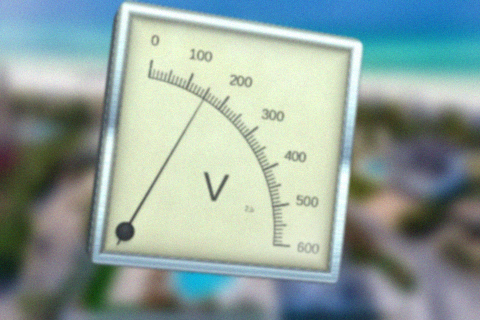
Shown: 150,V
